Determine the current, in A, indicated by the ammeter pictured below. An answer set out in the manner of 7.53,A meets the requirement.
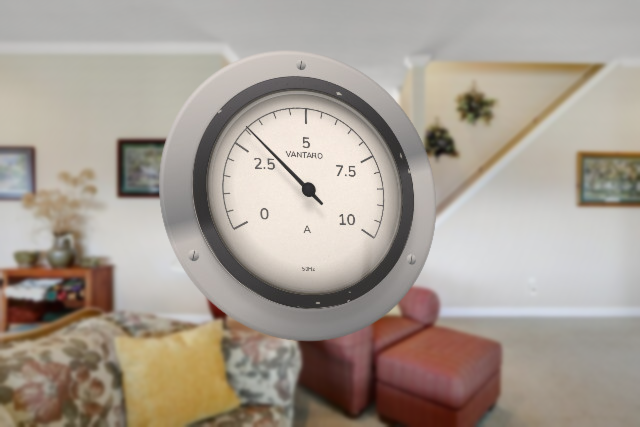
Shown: 3,A
